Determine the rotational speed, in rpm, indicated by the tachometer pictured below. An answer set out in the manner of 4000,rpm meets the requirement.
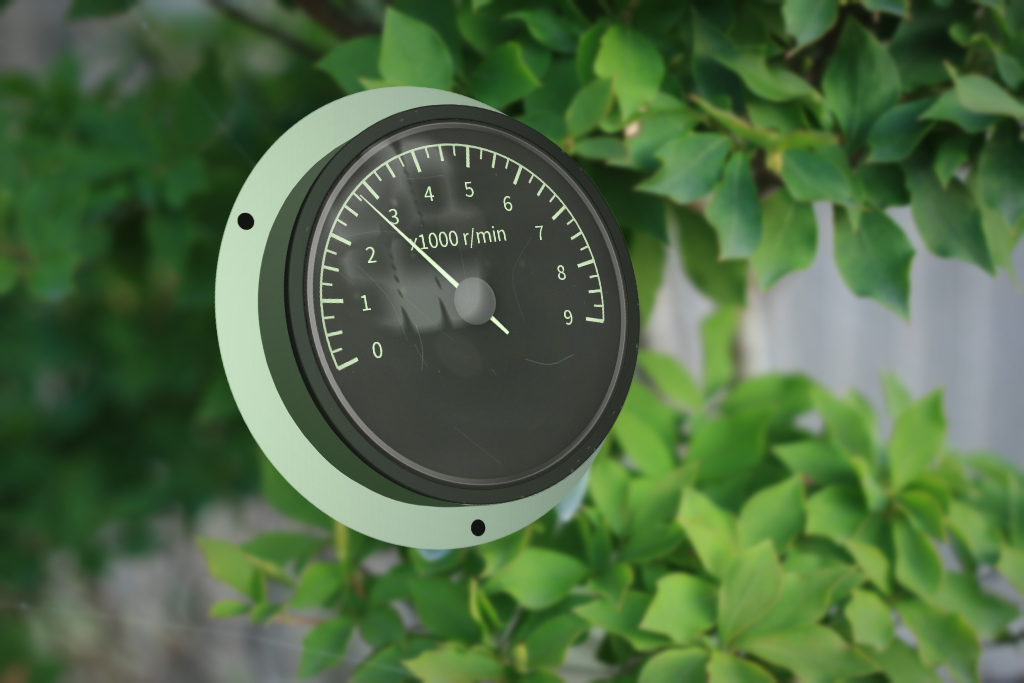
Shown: 2750,rpm
